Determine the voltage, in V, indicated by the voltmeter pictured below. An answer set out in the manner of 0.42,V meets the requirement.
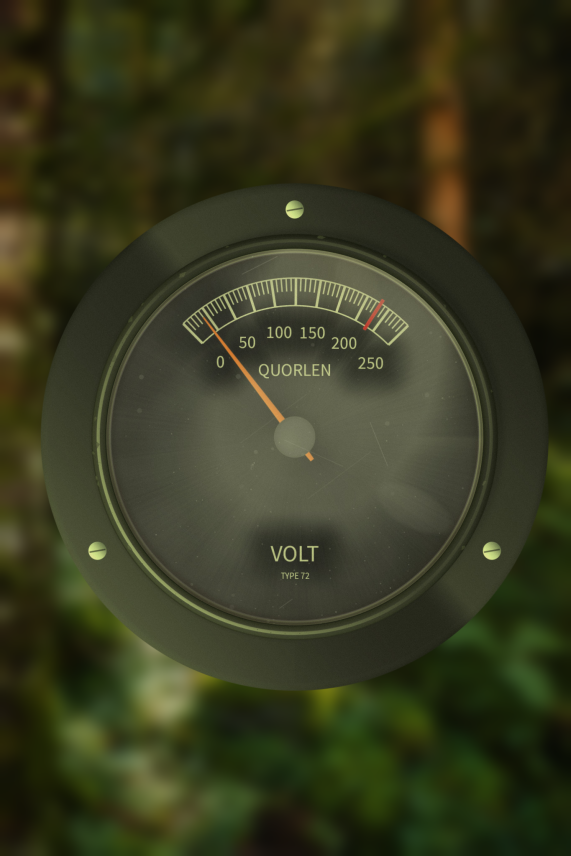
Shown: 20,V
